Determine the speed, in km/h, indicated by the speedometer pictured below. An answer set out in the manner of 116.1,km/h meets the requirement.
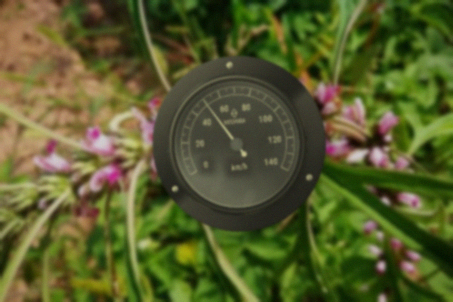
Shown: 50,km/h
